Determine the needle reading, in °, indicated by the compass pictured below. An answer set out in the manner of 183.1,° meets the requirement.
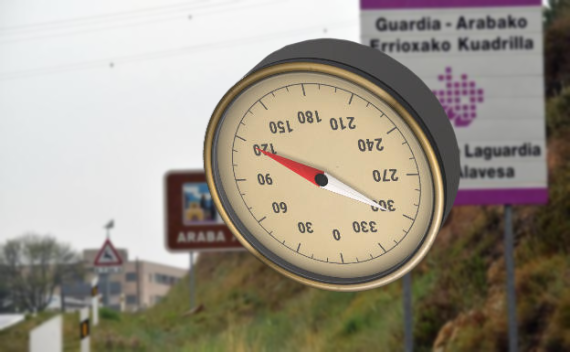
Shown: 120,°
